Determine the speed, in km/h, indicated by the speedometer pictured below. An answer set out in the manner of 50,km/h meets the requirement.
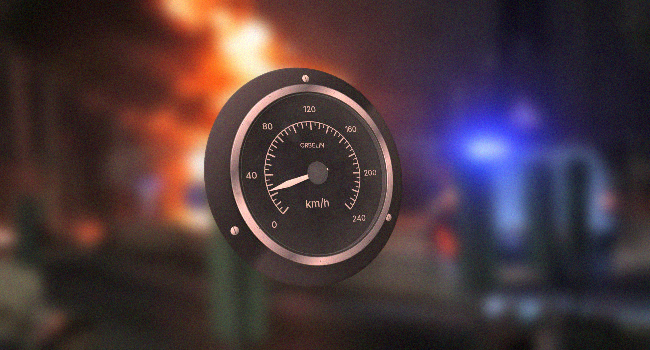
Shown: 25,km/h
